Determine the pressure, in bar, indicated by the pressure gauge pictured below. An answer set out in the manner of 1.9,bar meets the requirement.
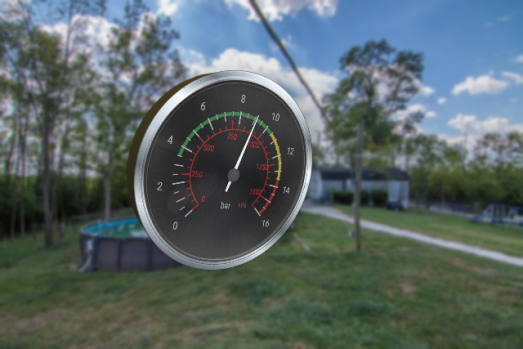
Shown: 9,bar
